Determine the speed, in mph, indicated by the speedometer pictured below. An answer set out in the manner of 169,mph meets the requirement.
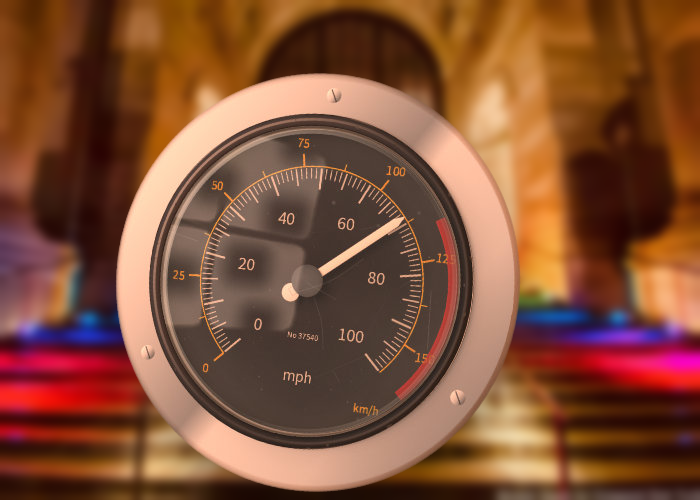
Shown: 69,mph
